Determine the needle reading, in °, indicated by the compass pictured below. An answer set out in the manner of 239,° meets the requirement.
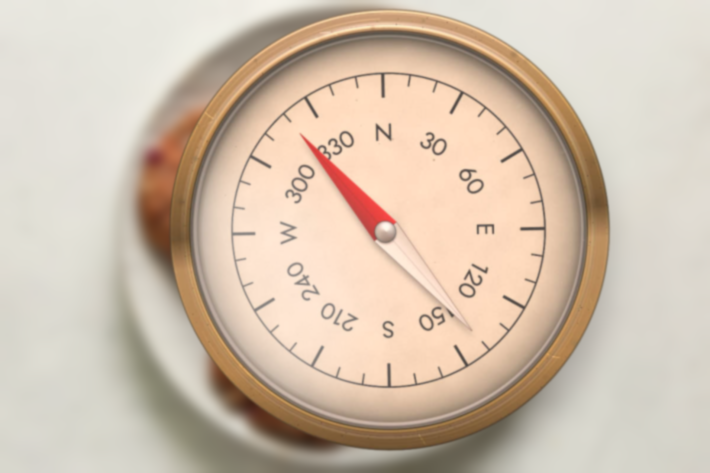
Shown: 320,°
